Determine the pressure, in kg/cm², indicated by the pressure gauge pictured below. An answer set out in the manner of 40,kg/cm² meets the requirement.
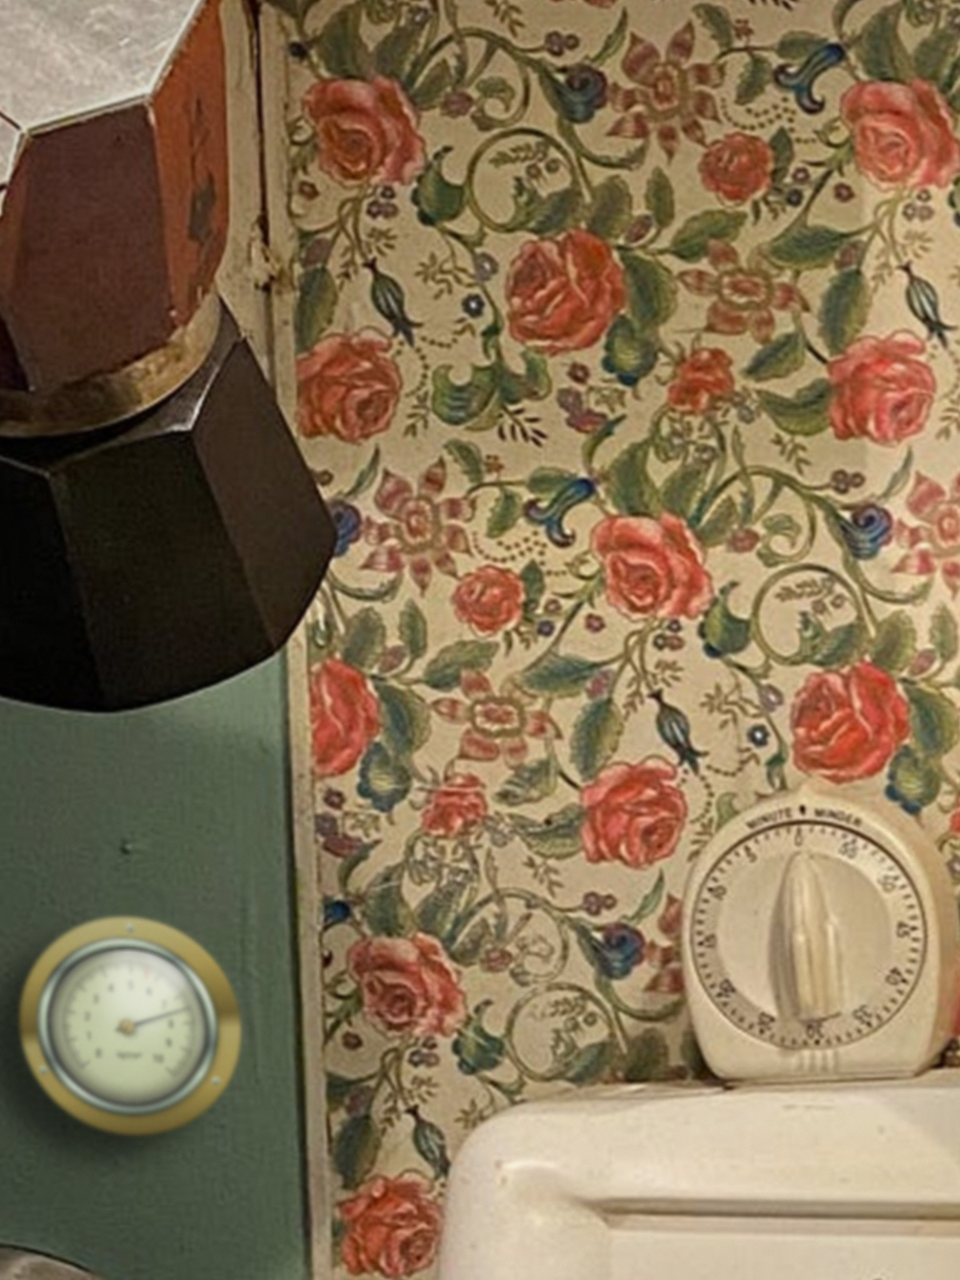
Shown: 7.5,kg/cm²
